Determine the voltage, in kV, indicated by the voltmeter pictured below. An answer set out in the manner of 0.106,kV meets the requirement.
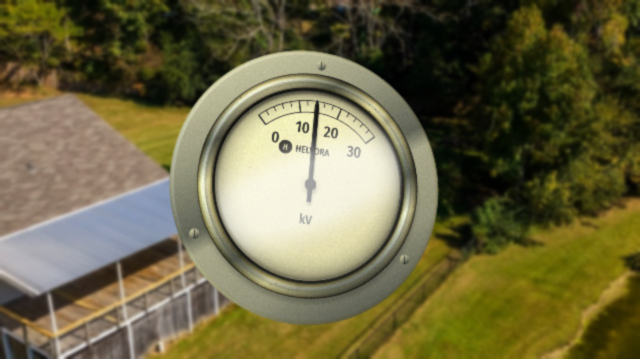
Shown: 14,kV
